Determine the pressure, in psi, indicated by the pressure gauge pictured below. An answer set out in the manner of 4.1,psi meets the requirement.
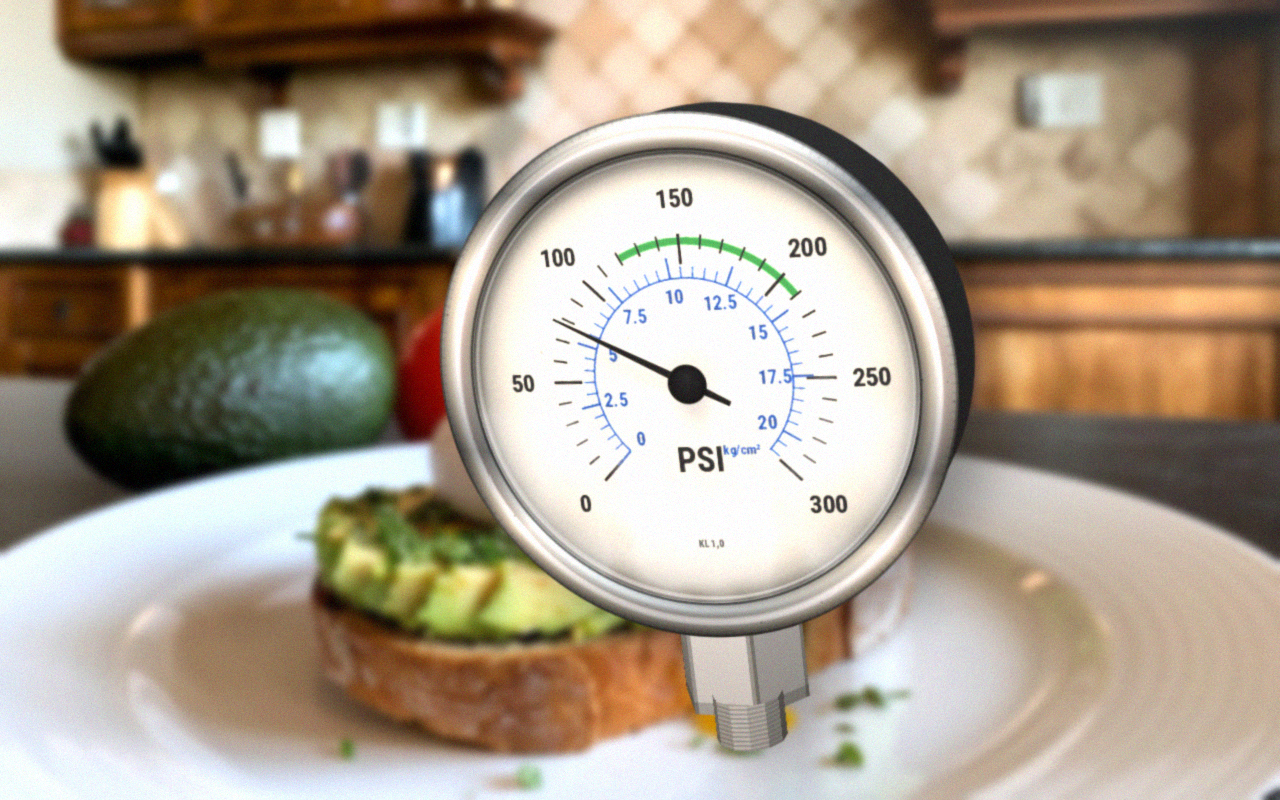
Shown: 80,psi
